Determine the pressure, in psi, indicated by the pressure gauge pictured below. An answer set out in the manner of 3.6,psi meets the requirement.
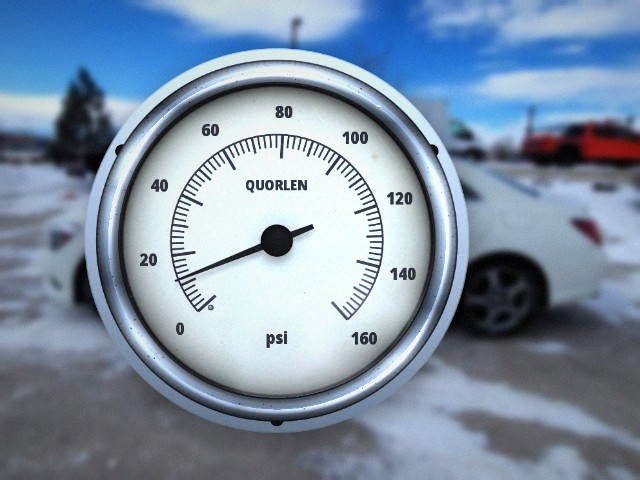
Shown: 12,psi
